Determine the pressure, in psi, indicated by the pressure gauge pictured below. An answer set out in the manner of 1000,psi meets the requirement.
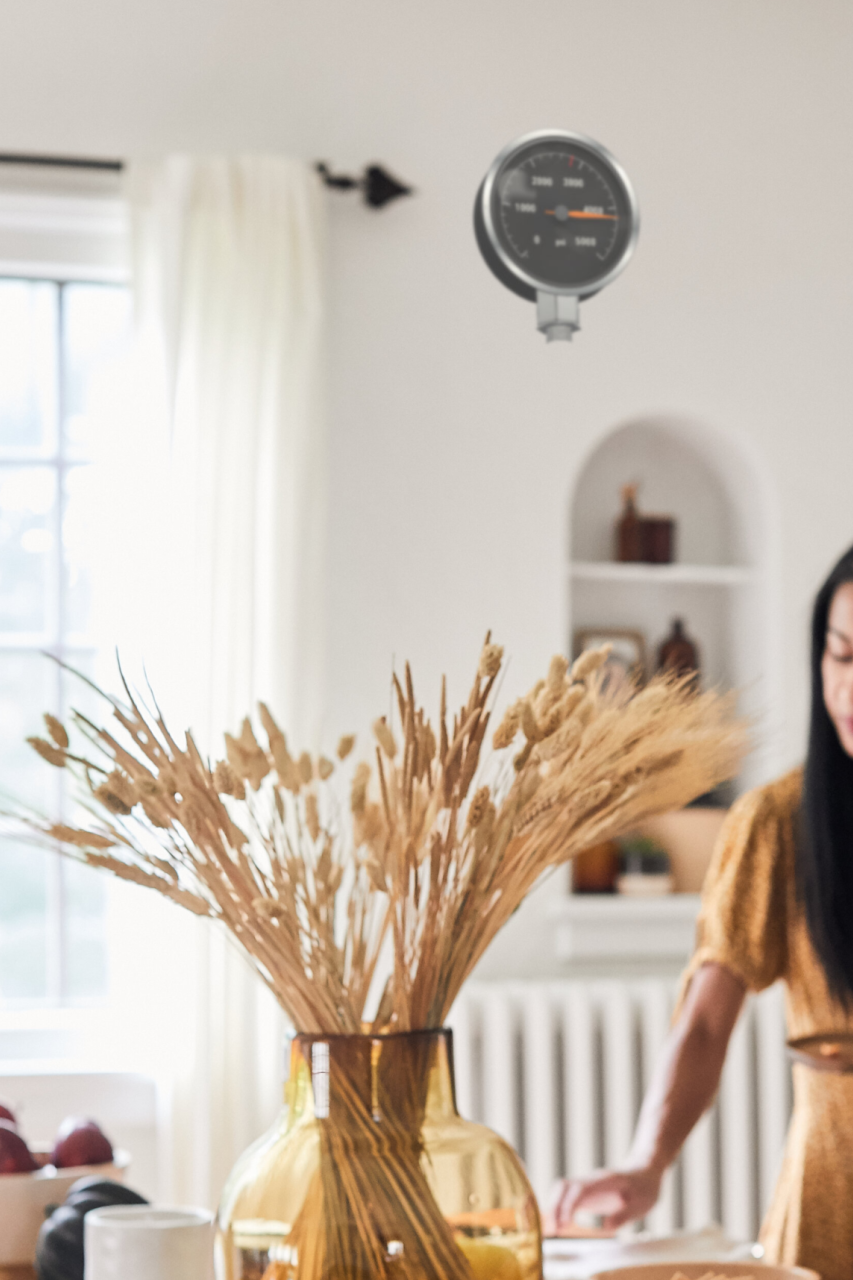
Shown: 4200,psi
